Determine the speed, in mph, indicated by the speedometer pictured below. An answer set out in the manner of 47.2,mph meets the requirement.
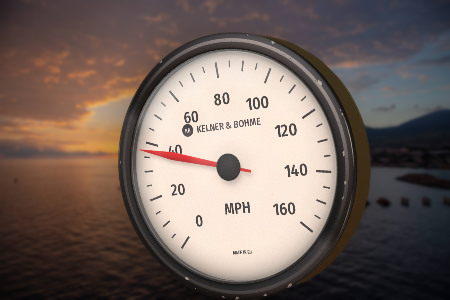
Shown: 37.5,mph
